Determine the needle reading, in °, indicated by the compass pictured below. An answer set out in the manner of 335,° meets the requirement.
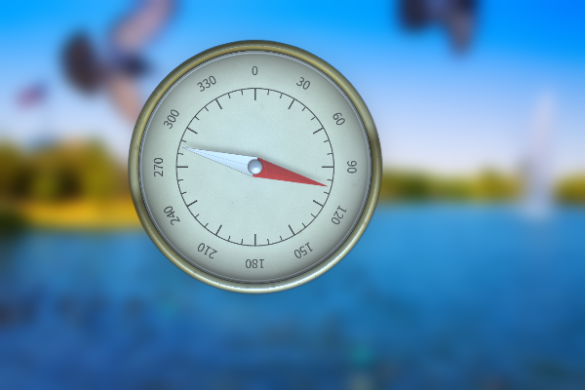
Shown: 105,°
